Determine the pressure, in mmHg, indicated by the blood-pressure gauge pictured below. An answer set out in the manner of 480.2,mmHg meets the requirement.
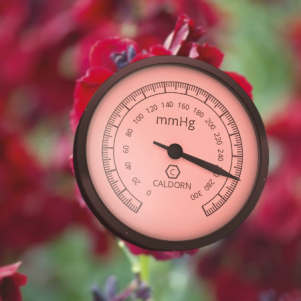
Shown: 260,mmHg
